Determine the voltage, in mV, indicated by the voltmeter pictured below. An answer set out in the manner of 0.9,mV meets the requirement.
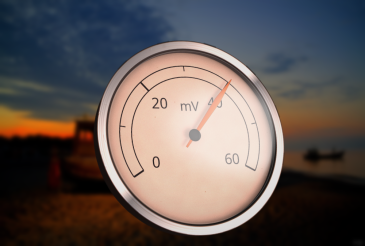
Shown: 40,mV
